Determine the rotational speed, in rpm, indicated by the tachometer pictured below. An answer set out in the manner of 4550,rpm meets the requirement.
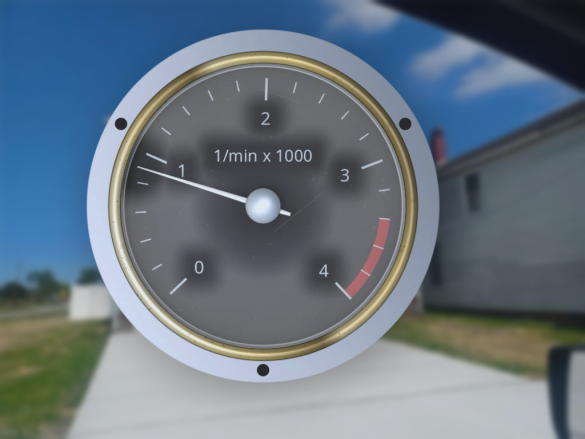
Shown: 900,rpm
